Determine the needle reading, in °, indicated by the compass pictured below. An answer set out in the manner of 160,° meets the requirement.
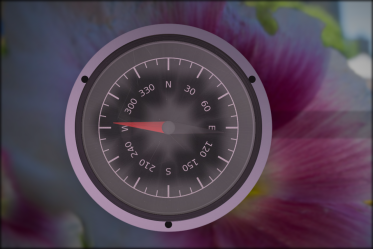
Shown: 275,°
